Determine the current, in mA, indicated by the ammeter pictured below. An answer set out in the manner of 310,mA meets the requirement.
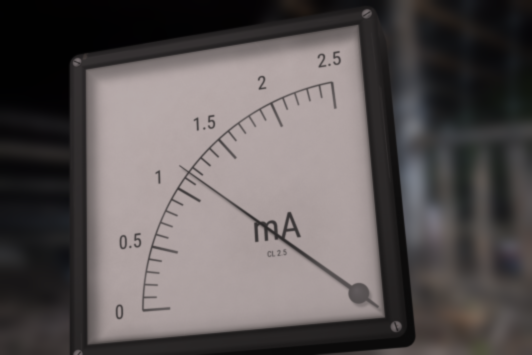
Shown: 1.15,mA
